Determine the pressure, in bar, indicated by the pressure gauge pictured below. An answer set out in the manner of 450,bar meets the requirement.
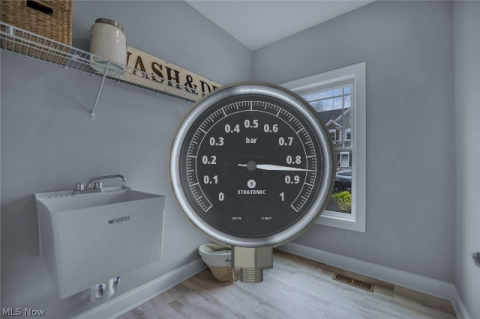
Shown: 0.85,bar
